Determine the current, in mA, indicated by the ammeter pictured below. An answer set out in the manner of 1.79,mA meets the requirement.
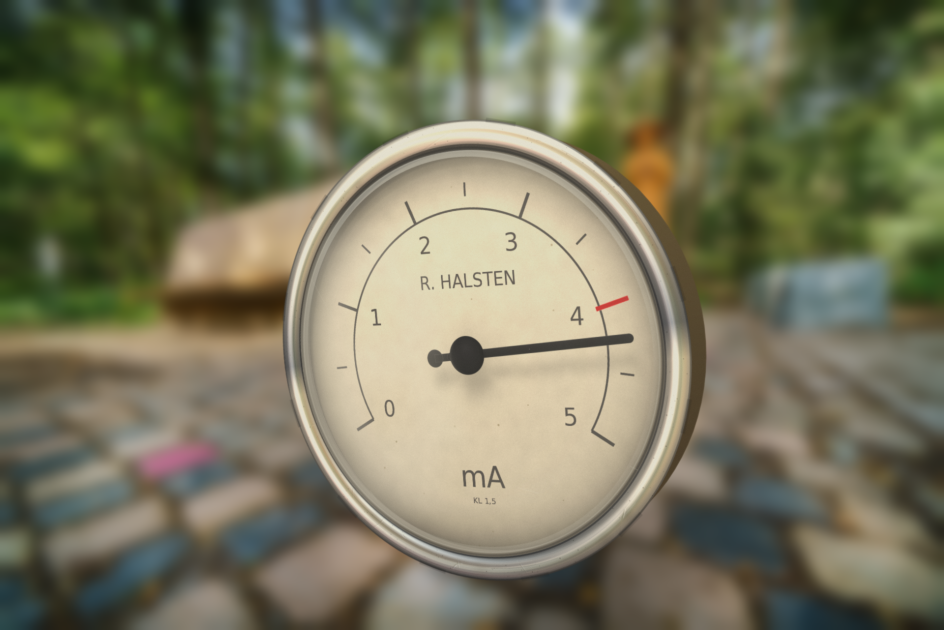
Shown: 4.25,mA
